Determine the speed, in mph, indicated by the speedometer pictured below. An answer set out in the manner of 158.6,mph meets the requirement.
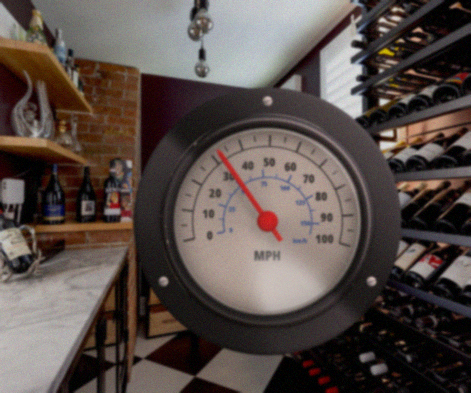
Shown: 32.5,mph
